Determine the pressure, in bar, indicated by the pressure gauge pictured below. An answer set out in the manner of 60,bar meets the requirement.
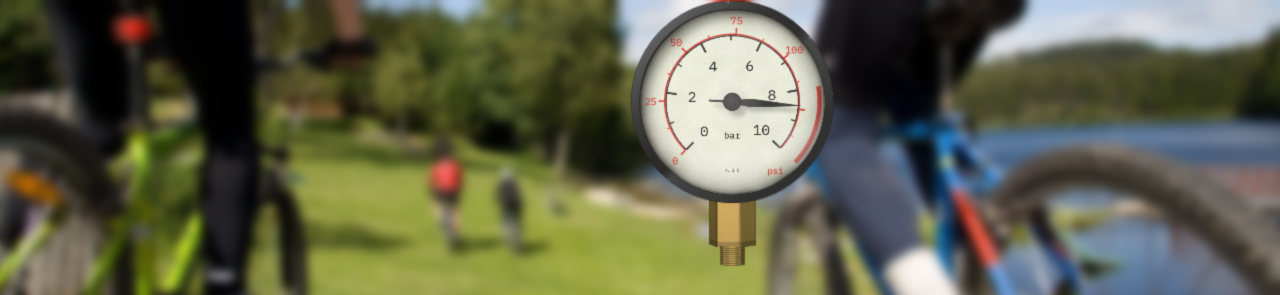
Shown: 8.5,bar
